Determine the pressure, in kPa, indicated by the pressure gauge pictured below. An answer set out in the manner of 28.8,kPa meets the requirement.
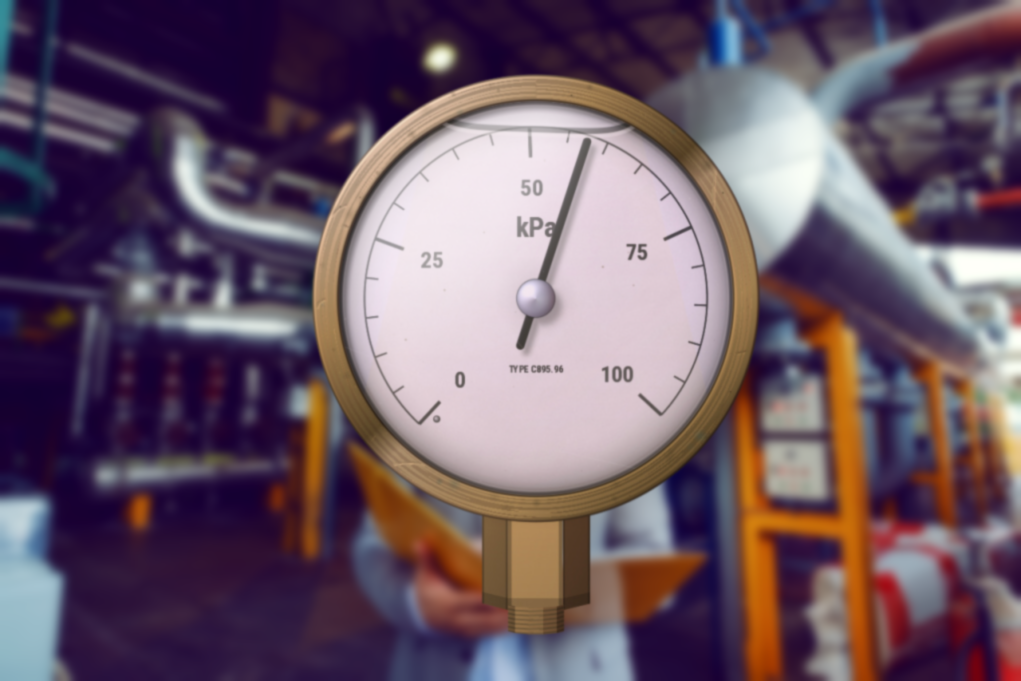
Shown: 57.5,kPa
